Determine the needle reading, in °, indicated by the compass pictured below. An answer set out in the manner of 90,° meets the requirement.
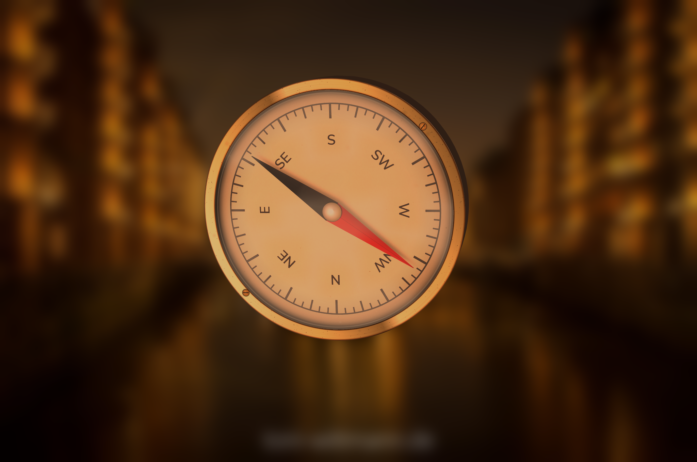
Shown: 305,°
